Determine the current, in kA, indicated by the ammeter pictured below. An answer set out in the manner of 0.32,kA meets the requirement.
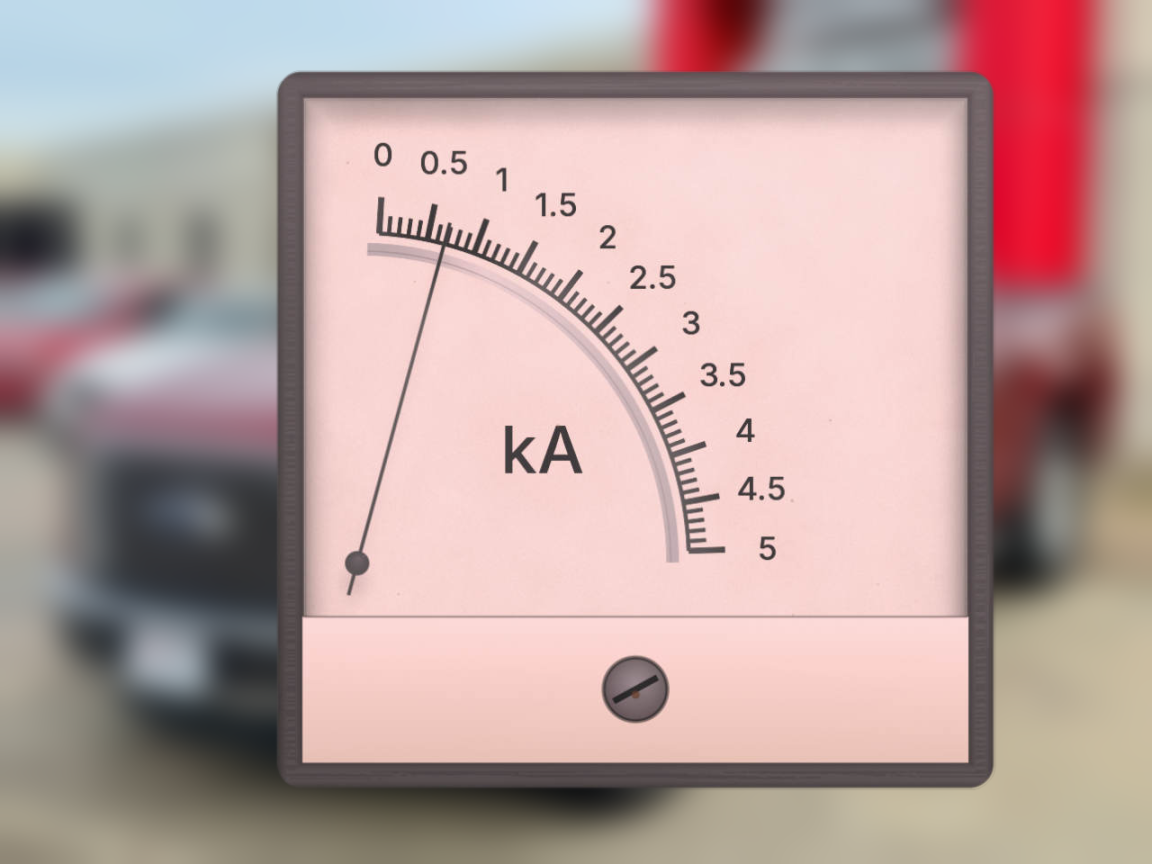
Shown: 0.7,kA
